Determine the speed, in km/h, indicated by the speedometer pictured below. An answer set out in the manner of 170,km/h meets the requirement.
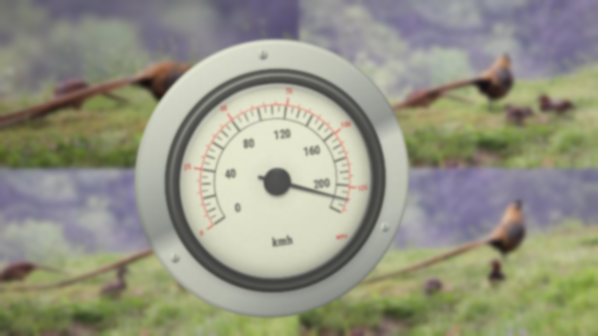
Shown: 210,km/h
